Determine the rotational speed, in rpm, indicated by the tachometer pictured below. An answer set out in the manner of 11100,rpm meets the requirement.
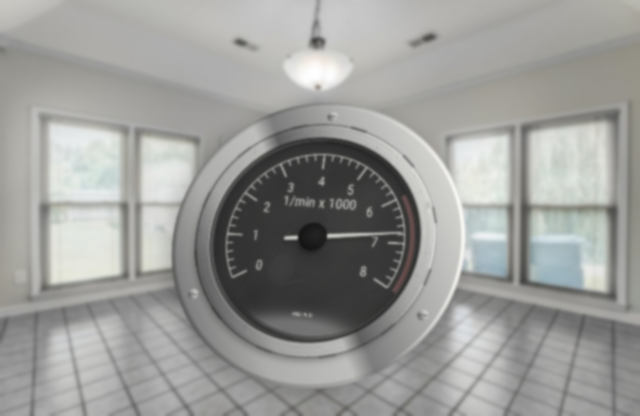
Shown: 6800,rpm
